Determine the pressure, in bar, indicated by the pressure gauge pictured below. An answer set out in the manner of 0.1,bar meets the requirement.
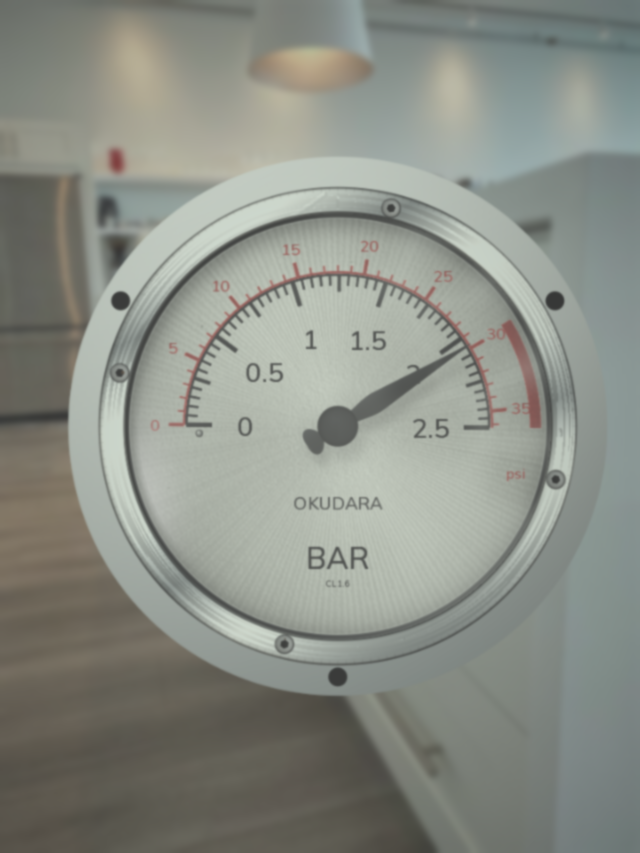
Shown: 2.05,bar
